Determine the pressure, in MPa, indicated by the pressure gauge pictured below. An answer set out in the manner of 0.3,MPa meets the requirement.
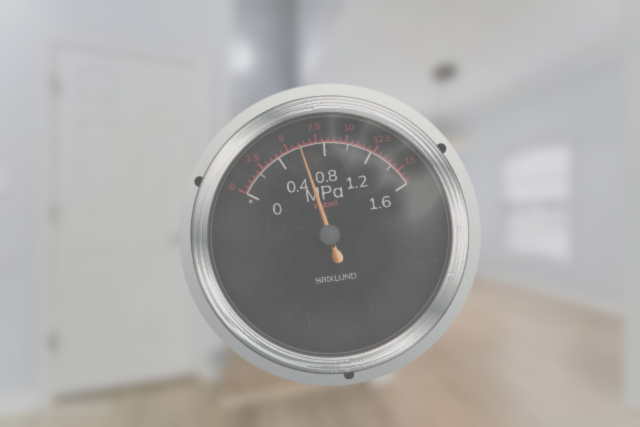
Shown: 0.6,MPa
